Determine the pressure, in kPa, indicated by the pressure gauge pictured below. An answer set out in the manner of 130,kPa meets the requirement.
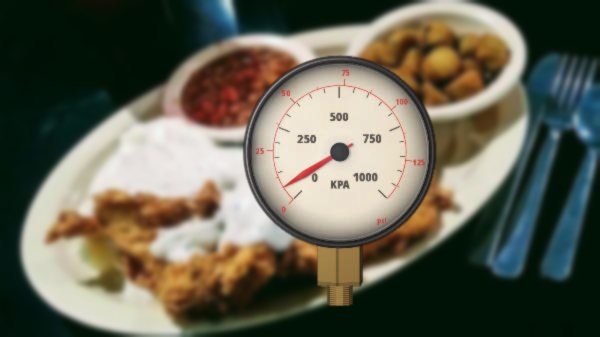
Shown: 50,kPa
